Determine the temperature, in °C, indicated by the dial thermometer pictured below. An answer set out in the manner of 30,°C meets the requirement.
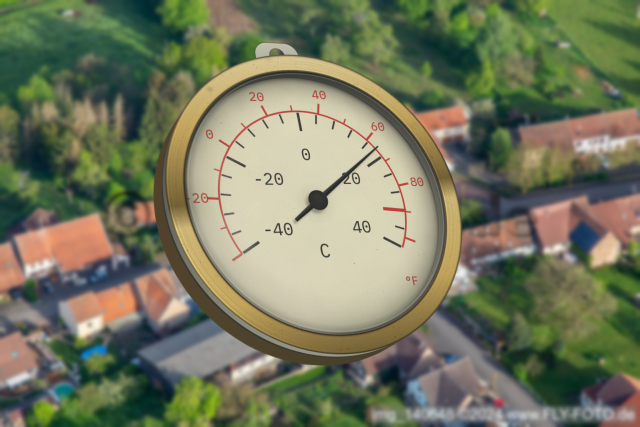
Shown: 18,°C
